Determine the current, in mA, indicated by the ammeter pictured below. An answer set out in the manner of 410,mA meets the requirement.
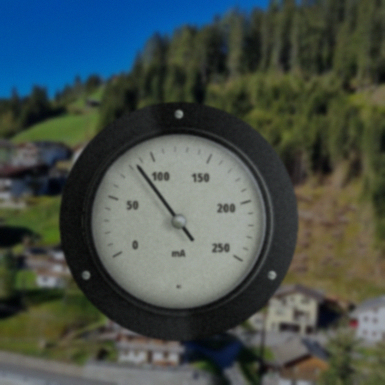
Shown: 85,mA
